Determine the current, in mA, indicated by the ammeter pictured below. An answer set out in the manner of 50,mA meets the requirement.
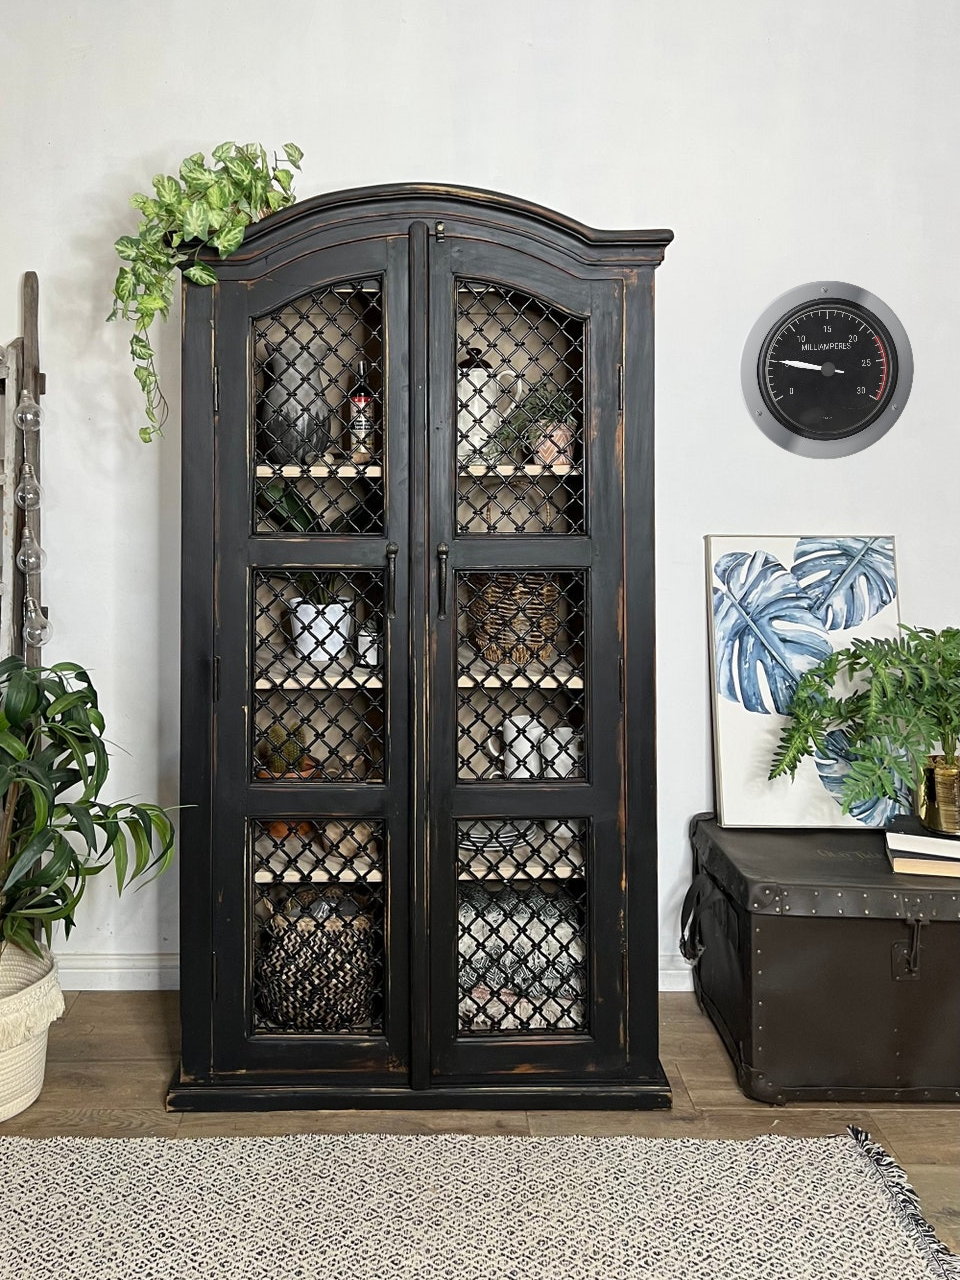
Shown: 5,mA
